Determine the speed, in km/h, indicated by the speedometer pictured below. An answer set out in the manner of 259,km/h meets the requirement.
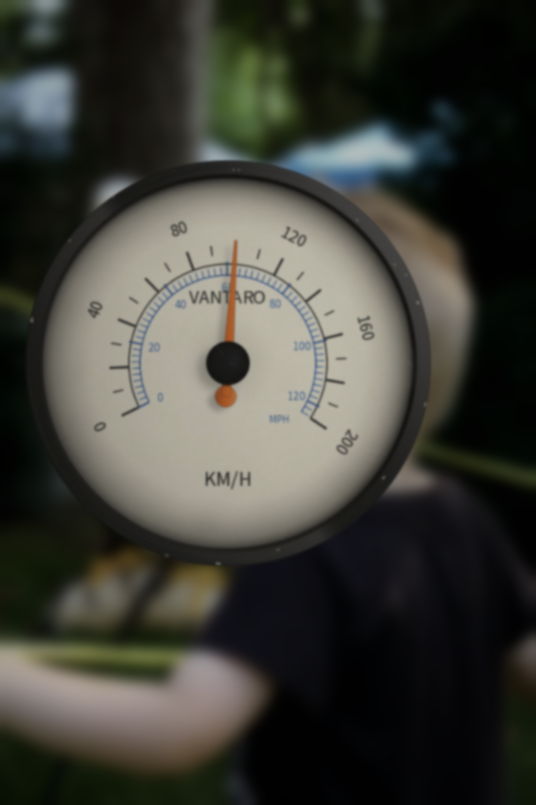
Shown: 100,km/h
